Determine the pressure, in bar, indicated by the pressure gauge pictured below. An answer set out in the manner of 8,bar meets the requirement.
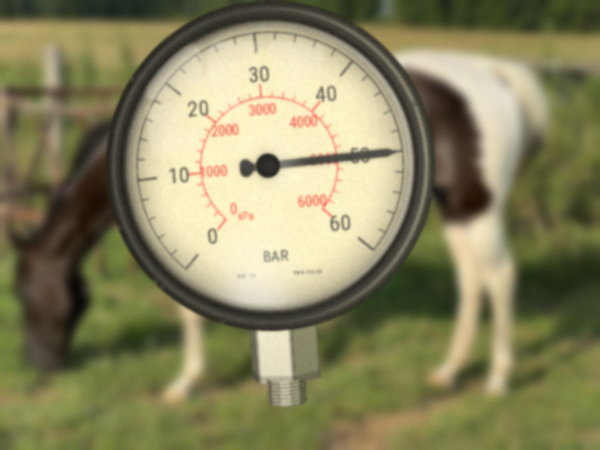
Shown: 50,bar
